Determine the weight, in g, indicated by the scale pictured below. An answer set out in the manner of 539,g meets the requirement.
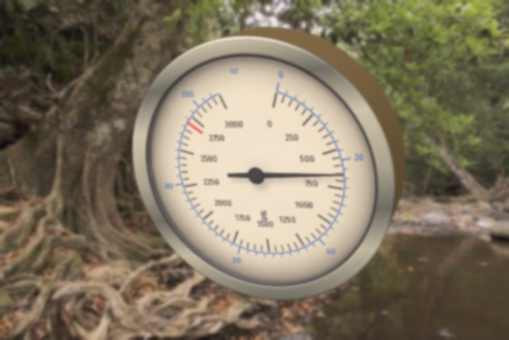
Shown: 650,g
